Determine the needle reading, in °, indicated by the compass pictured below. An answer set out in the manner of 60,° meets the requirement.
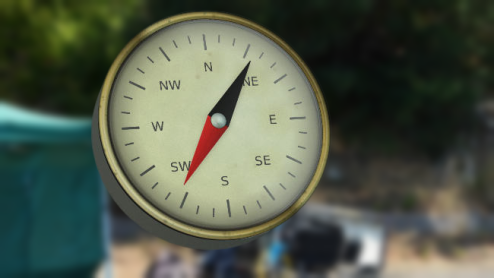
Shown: 215,°
